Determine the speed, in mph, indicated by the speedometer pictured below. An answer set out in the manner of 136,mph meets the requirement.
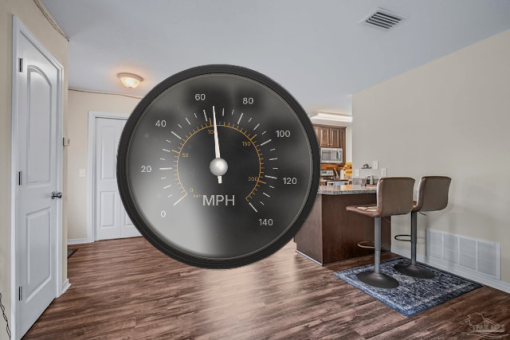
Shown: 65,mph
